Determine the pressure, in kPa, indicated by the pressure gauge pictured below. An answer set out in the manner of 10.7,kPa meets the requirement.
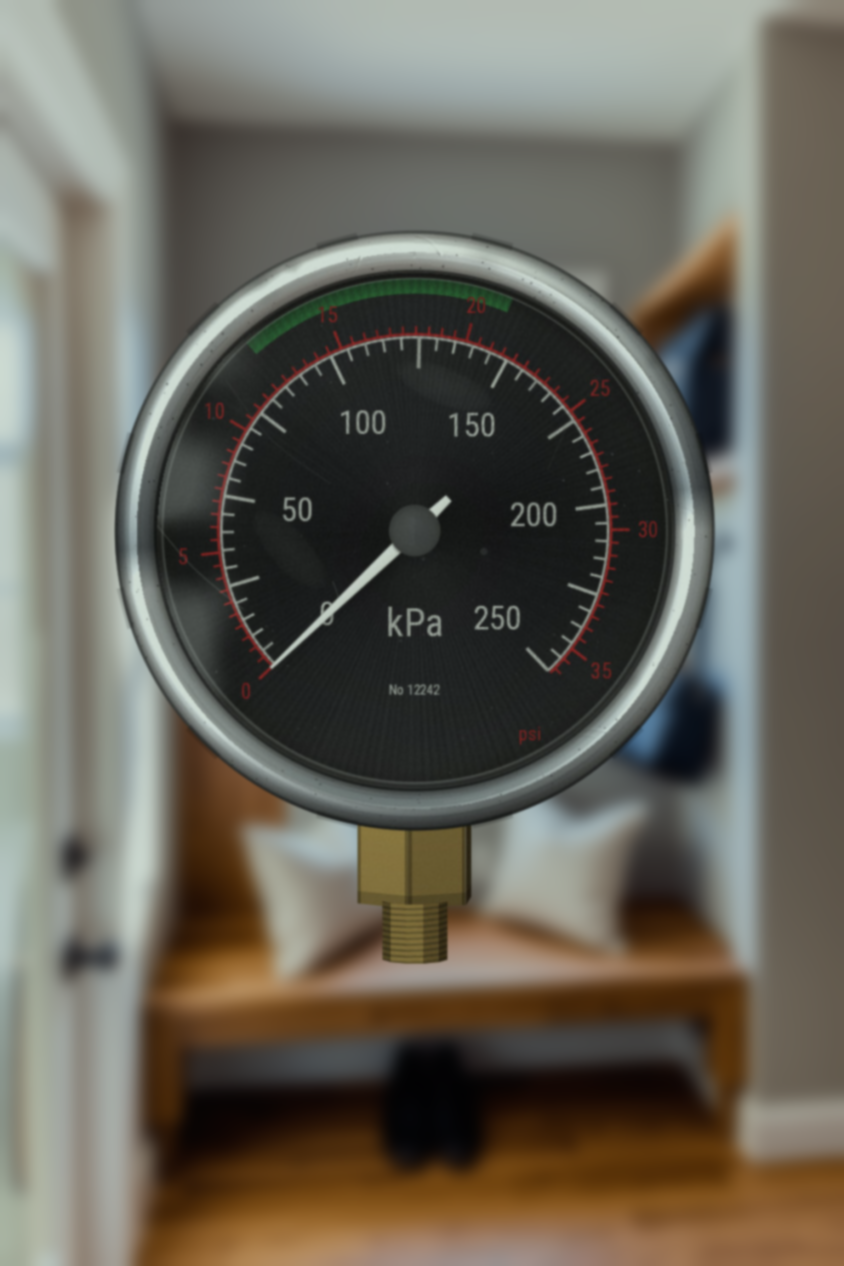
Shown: 0,kPa
